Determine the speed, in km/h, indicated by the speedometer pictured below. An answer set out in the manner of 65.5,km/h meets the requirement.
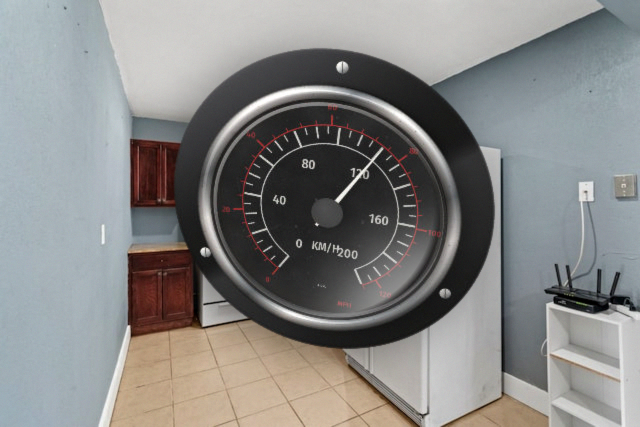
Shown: 120,km/h
